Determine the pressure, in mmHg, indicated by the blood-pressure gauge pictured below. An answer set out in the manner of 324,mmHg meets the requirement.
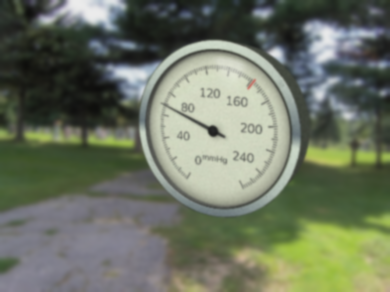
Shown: 70,mmHg
